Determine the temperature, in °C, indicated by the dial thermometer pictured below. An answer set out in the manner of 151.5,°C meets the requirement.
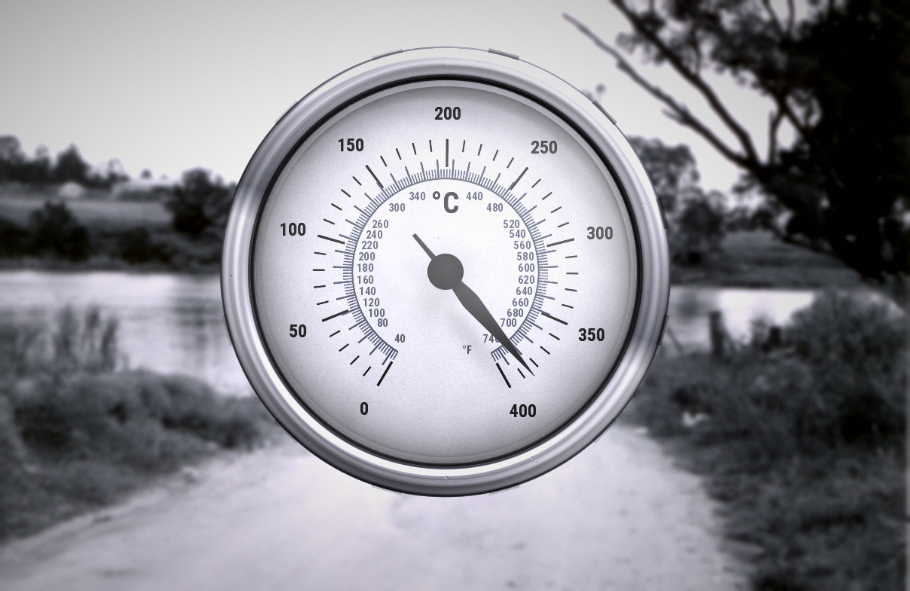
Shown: 385,°C
